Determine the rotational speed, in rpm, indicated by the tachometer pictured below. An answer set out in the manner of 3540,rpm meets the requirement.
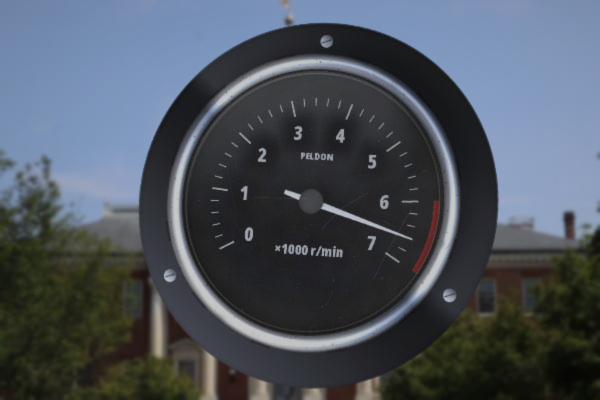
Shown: 6600,rpm
